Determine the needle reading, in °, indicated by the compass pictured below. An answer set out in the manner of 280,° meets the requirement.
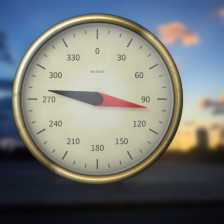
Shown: 100,°
